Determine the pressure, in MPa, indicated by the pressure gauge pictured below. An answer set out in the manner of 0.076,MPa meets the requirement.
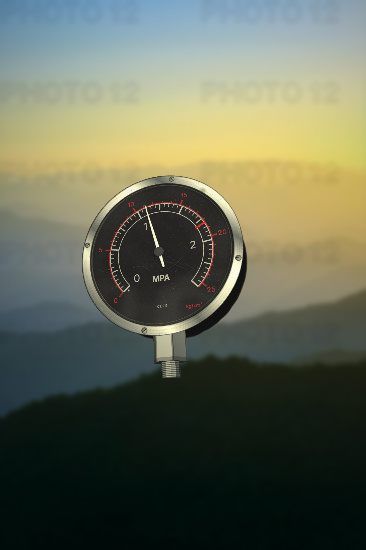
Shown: 1.1,MPa
